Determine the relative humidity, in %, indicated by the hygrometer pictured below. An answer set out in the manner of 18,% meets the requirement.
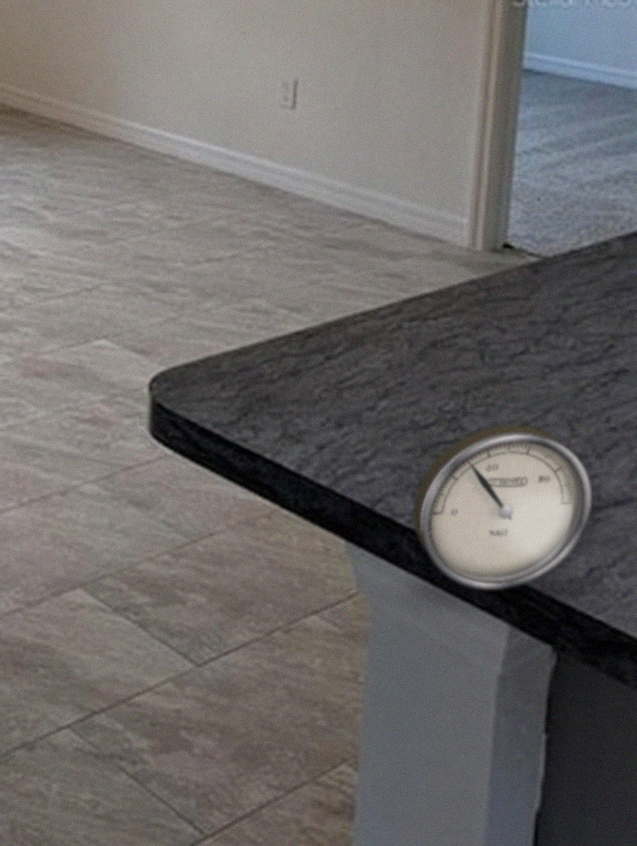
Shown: 30,%
